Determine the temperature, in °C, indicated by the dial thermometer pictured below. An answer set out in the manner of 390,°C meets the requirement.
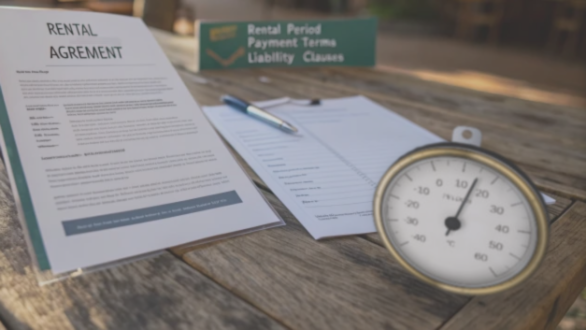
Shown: 15,°C
